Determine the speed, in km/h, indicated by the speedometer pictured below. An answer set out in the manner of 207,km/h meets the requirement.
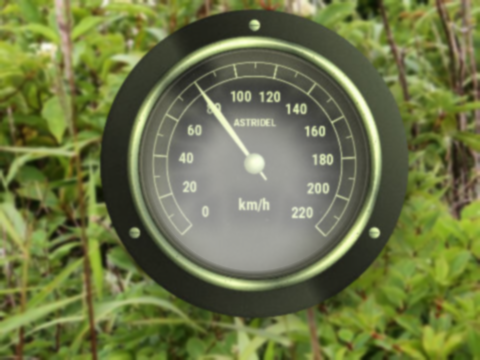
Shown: 80,km/h
